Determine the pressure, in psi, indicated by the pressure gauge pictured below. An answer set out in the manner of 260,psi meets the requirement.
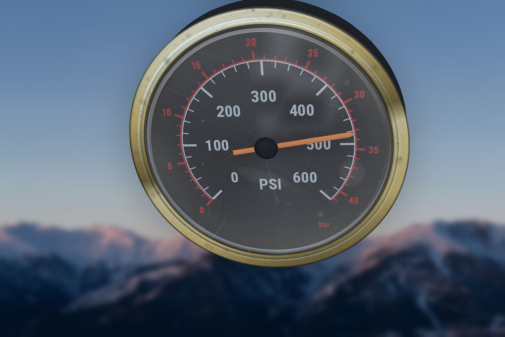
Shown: 480,psi
